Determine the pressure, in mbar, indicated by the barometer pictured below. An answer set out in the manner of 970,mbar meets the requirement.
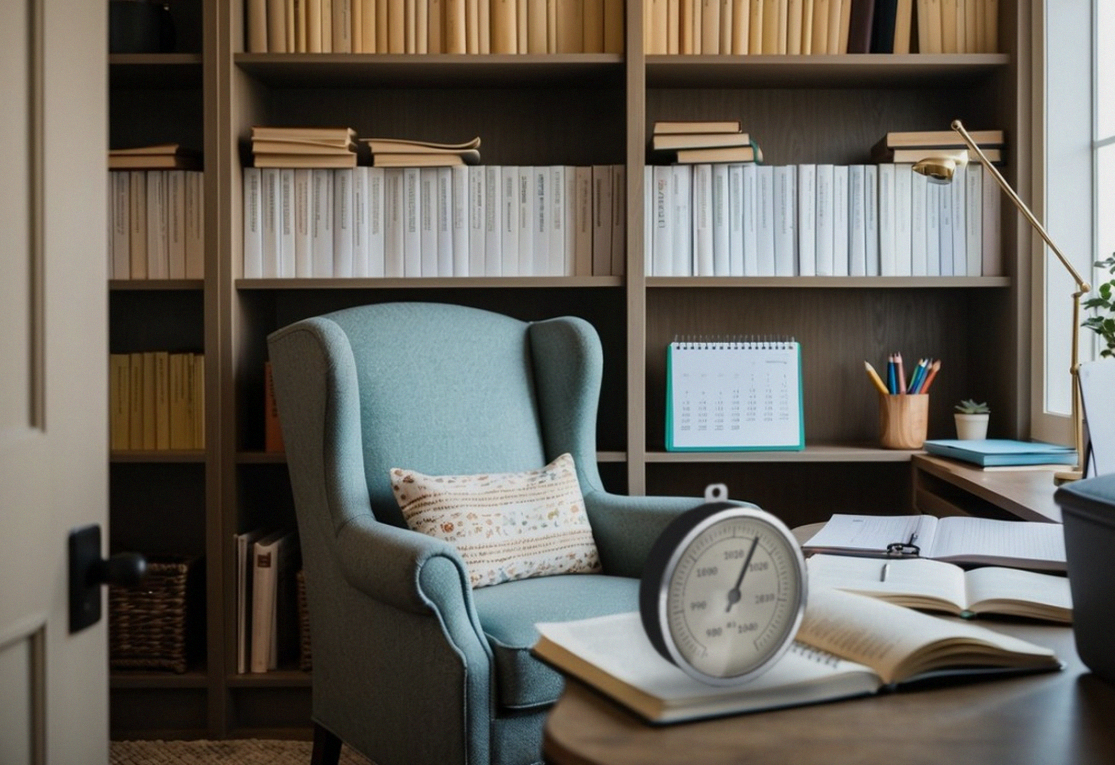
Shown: 1015,mbar
